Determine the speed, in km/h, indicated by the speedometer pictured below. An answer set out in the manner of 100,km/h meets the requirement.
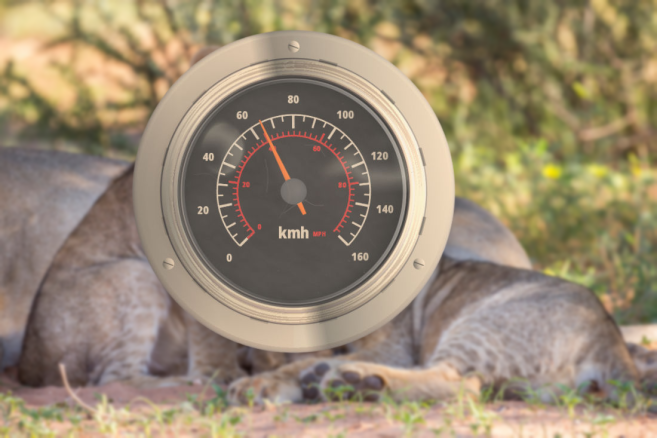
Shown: 65,km/h
